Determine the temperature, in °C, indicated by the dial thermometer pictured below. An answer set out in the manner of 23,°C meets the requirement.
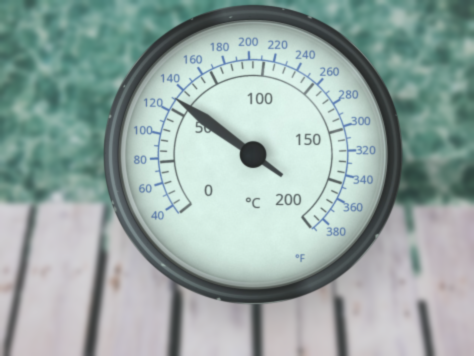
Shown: 55,°C
